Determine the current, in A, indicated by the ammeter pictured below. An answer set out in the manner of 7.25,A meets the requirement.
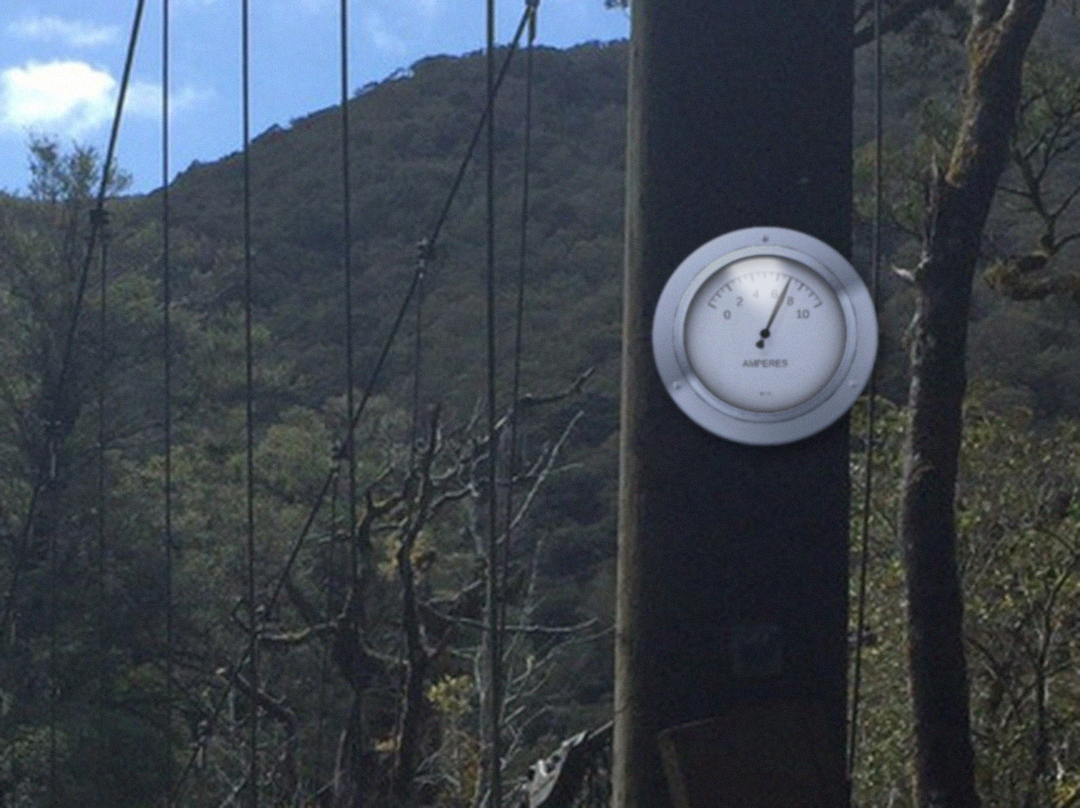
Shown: 7,A
